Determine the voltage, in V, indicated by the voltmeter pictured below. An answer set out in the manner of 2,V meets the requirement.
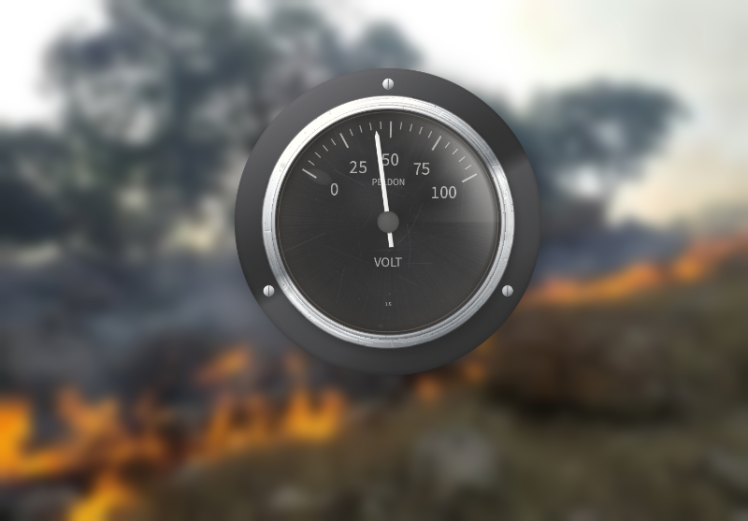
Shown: 42.5,V
